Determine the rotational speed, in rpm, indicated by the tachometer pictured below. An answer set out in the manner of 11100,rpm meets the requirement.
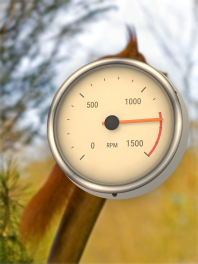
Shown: 1250,rpm
